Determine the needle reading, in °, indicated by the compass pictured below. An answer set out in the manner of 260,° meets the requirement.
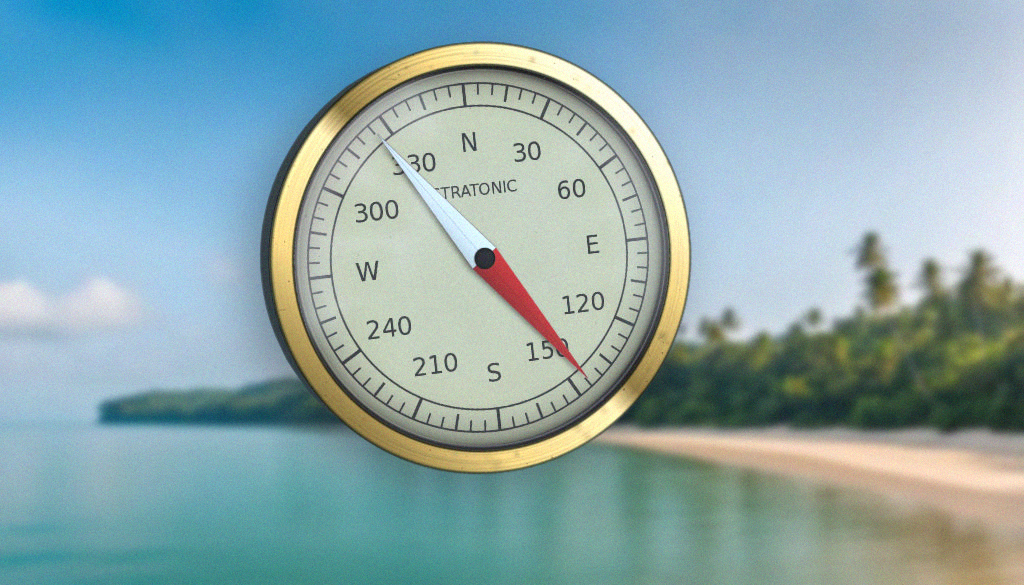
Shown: 145,°
